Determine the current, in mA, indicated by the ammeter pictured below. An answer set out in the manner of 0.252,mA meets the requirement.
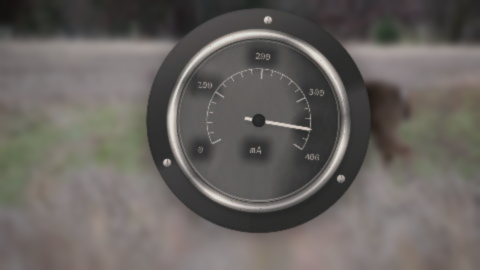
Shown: 360,mA
